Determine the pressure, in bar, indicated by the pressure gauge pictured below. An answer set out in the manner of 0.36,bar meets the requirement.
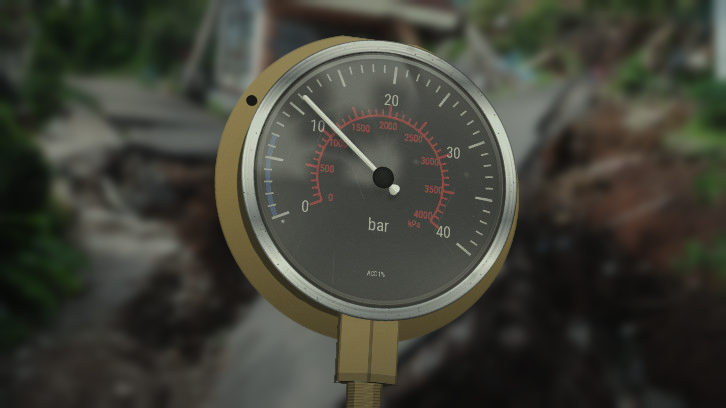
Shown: 11,bar
